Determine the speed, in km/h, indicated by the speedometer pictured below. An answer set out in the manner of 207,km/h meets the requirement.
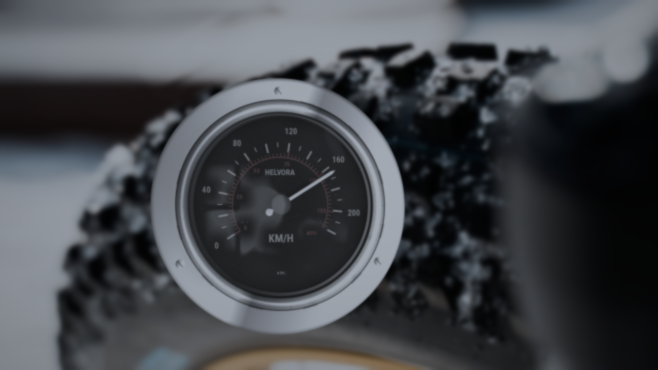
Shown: 165,km/h
